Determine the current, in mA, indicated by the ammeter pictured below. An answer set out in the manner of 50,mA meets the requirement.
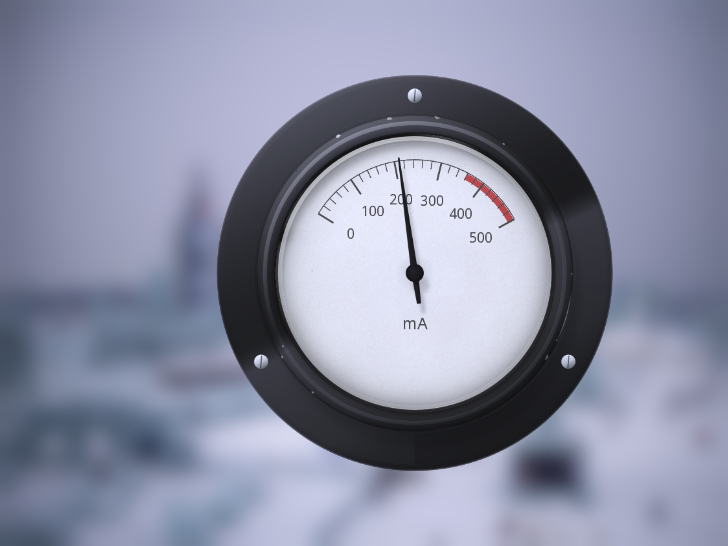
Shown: 210,mA
